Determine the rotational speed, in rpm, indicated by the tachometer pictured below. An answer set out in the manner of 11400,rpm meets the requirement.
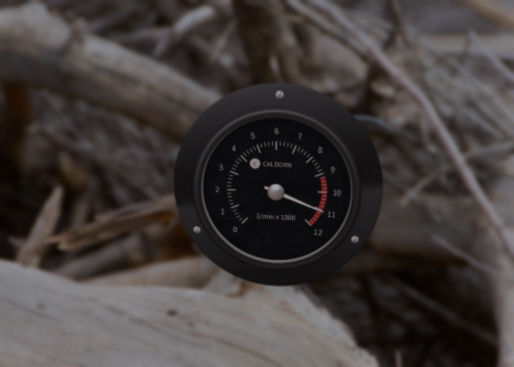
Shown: 11000,rpm
